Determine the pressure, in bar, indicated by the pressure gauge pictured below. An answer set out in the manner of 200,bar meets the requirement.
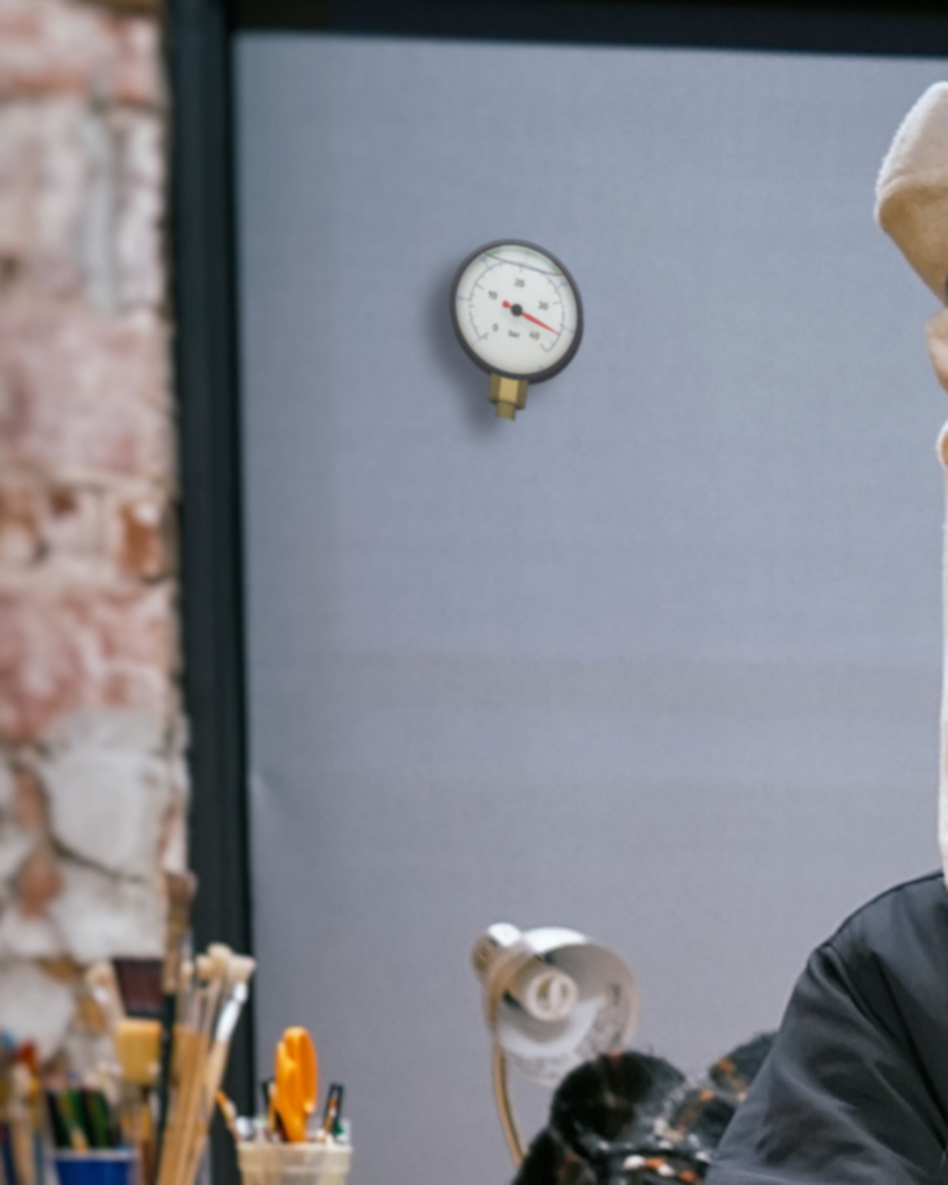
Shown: 36,bar
